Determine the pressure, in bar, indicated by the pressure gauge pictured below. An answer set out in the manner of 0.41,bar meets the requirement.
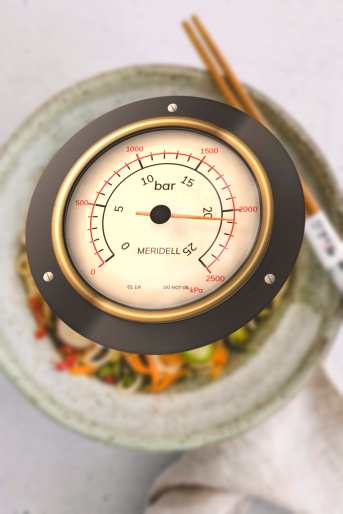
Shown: 21,bar
